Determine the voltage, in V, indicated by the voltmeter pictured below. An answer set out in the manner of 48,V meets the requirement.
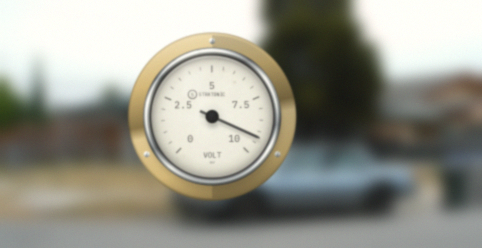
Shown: 9.25,V
